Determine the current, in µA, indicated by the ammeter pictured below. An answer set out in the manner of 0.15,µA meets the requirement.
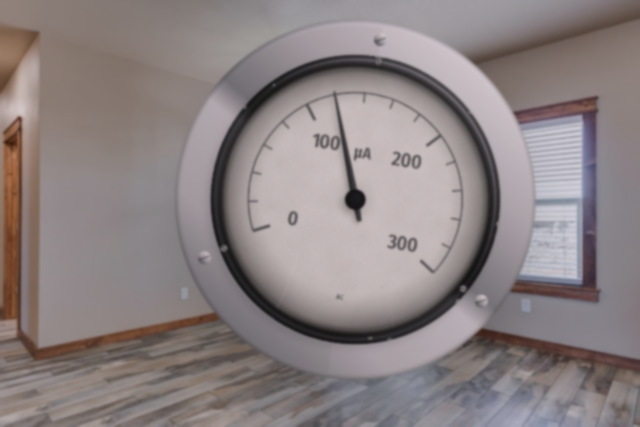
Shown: 120,µA
